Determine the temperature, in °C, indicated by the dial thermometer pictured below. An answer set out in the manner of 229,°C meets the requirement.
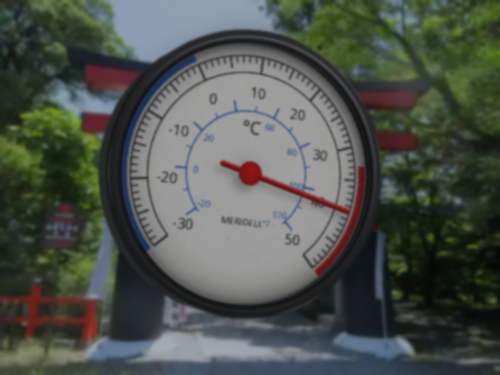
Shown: 40,°C
